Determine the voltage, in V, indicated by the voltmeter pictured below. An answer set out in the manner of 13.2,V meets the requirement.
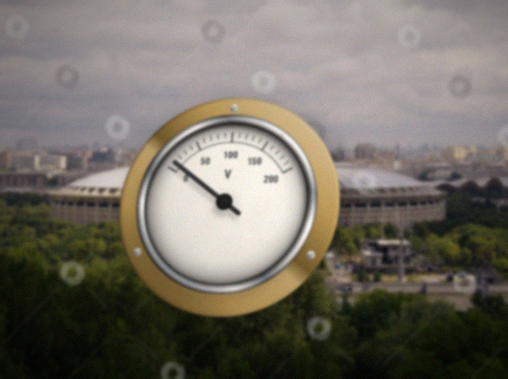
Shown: 10,V
